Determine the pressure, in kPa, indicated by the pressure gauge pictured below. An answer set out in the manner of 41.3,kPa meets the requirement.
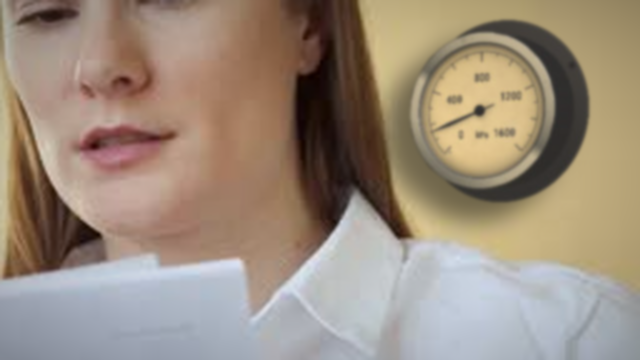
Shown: 150,kPa
